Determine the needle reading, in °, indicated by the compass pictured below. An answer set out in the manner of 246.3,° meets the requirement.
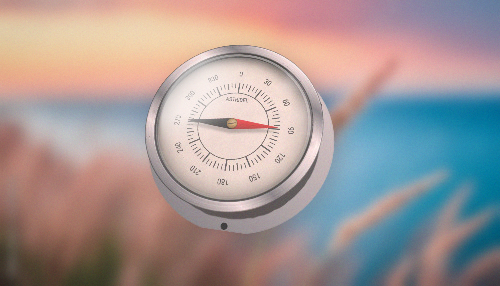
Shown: 90,°
